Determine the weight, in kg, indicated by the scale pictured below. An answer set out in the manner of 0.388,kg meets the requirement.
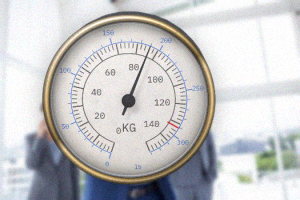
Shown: 86,kg
